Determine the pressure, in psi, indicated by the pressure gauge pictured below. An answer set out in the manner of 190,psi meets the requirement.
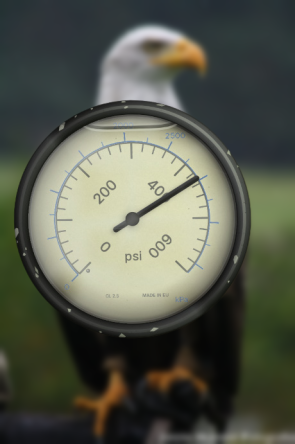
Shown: 430,psi
